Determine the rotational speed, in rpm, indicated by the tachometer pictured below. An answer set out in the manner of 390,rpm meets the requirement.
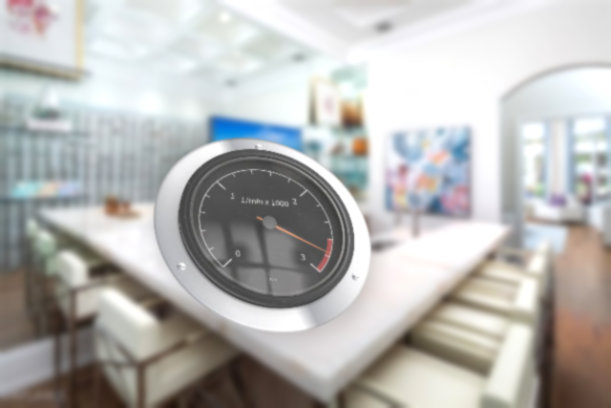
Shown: 2800,rpm
